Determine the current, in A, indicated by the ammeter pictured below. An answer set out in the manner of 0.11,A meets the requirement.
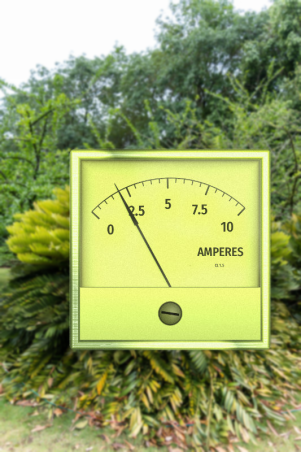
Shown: 2,A
